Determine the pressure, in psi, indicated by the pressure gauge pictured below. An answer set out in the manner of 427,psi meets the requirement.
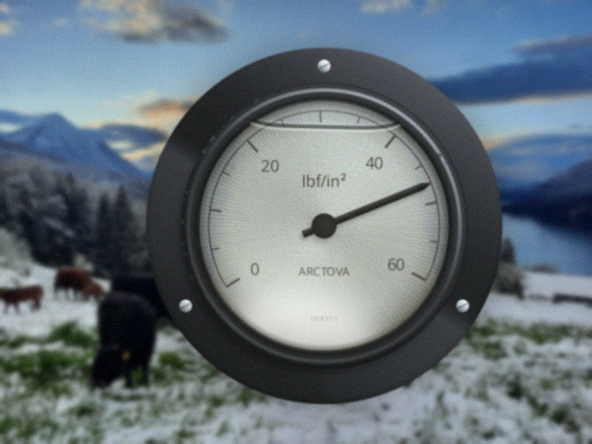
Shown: 47.5,psi
